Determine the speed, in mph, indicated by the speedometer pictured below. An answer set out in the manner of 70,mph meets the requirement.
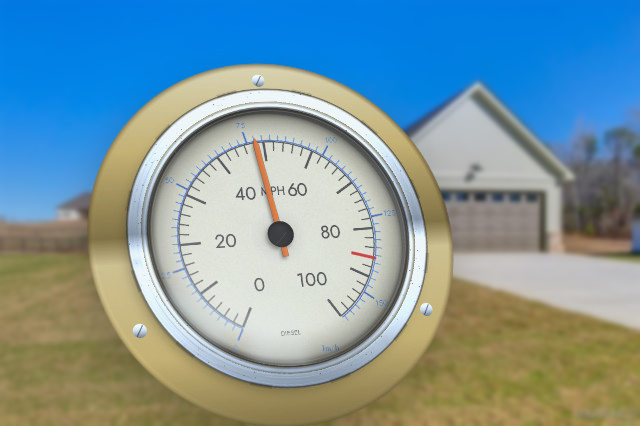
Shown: 48,mph
